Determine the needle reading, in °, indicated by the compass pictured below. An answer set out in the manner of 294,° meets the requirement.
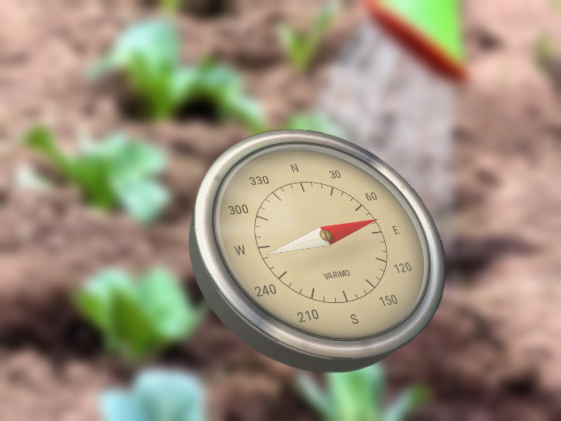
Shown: 80,°
